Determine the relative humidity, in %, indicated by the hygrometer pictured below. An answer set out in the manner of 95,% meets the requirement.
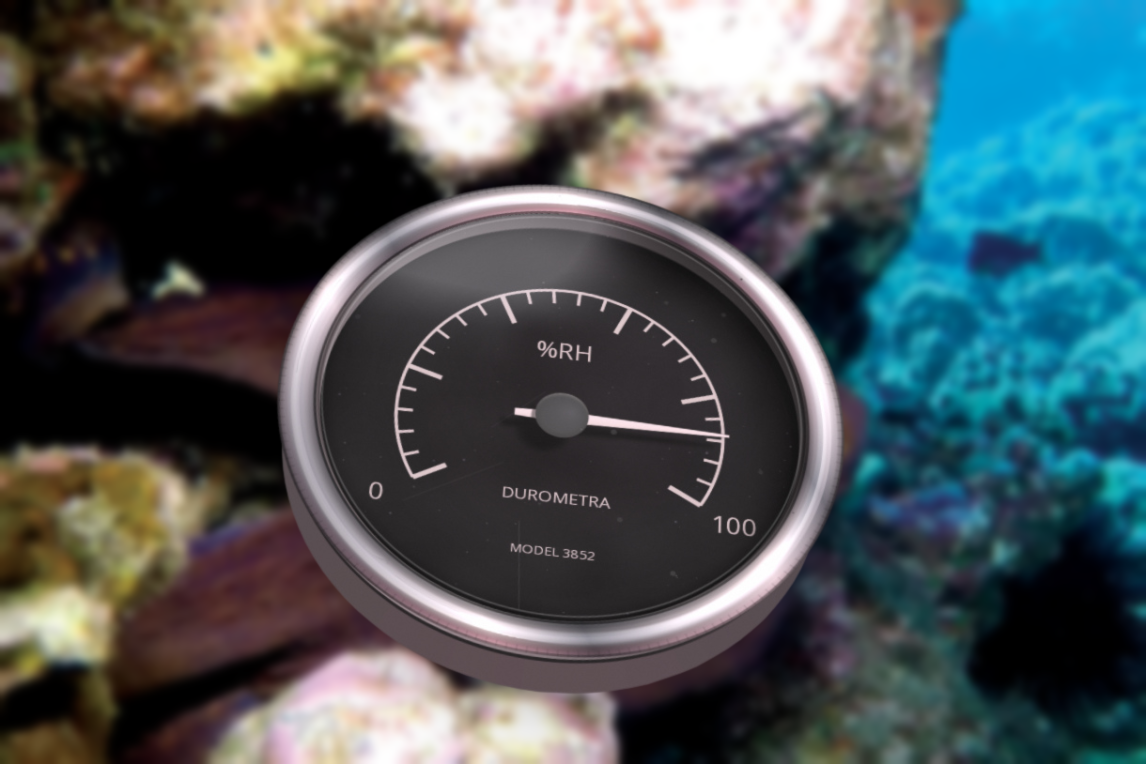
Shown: 88,%
